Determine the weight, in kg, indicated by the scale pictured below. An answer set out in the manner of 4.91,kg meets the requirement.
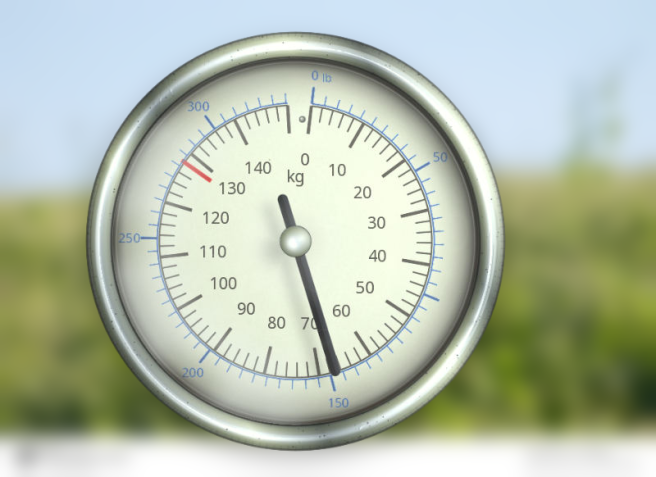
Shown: 67,kg
